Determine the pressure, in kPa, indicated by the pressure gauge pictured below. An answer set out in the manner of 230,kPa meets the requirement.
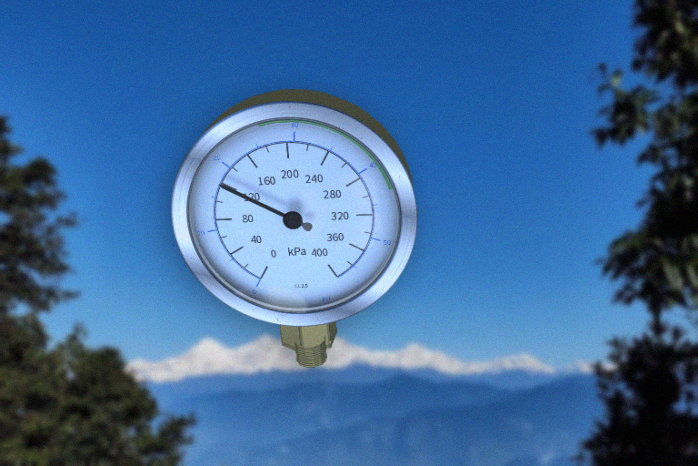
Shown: 120,kPa
